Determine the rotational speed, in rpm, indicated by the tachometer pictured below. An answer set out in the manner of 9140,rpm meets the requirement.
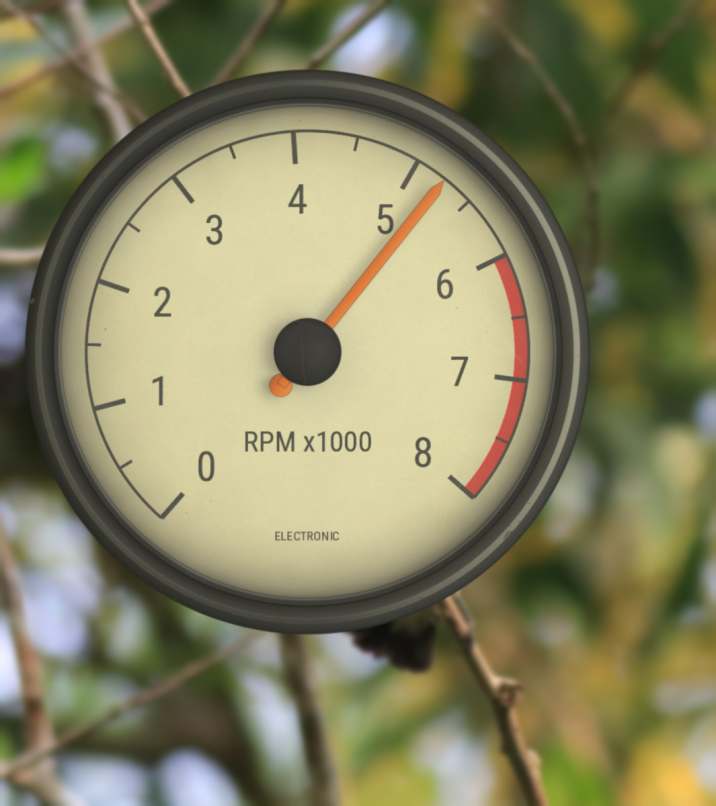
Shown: 5250,rpm
